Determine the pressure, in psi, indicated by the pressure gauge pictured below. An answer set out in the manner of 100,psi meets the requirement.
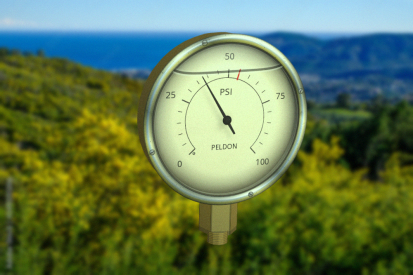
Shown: 37.5,psi
